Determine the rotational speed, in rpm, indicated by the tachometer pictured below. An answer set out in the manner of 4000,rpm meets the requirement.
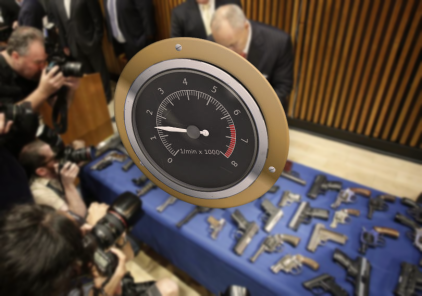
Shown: 1500,rpm
